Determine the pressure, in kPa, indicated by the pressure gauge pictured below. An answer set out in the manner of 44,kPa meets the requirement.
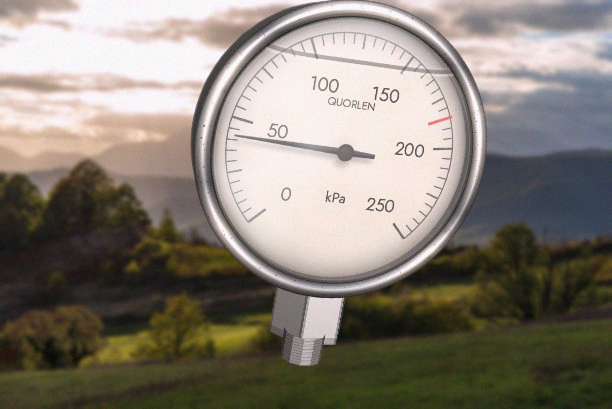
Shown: 42.5,kPa
